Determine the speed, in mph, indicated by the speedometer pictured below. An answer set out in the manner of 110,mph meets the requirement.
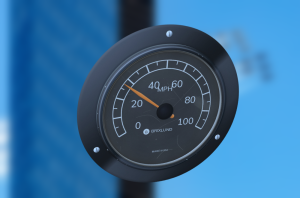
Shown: 27.5,mph
